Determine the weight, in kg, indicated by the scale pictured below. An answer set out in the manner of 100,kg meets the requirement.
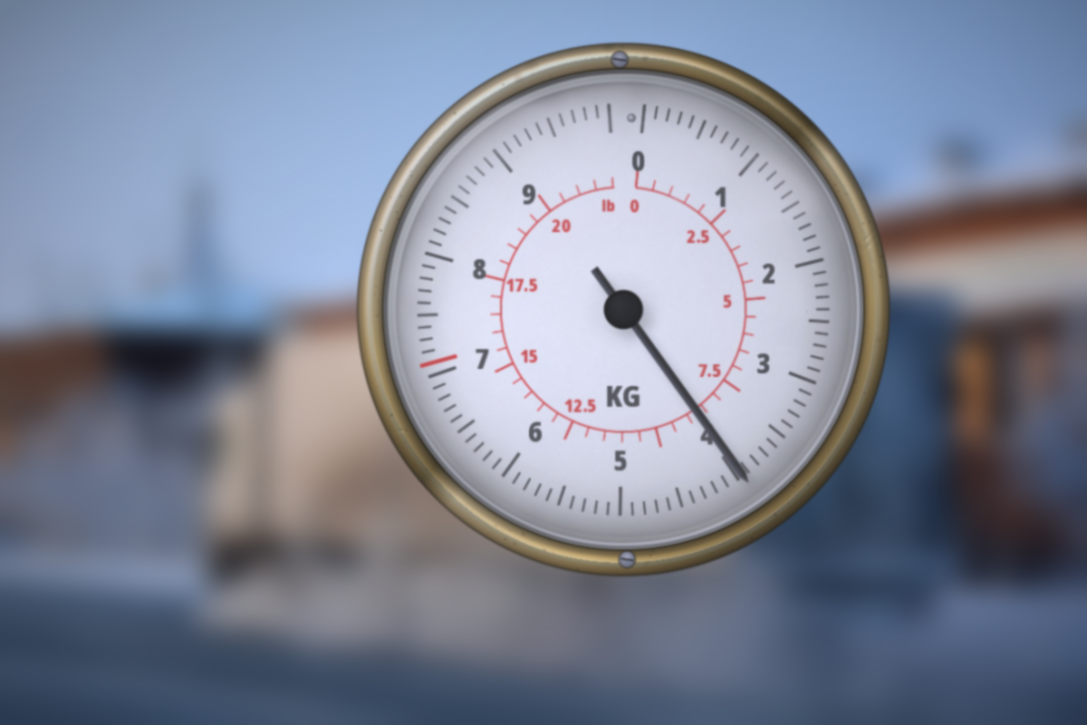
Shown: 3.95,kg
